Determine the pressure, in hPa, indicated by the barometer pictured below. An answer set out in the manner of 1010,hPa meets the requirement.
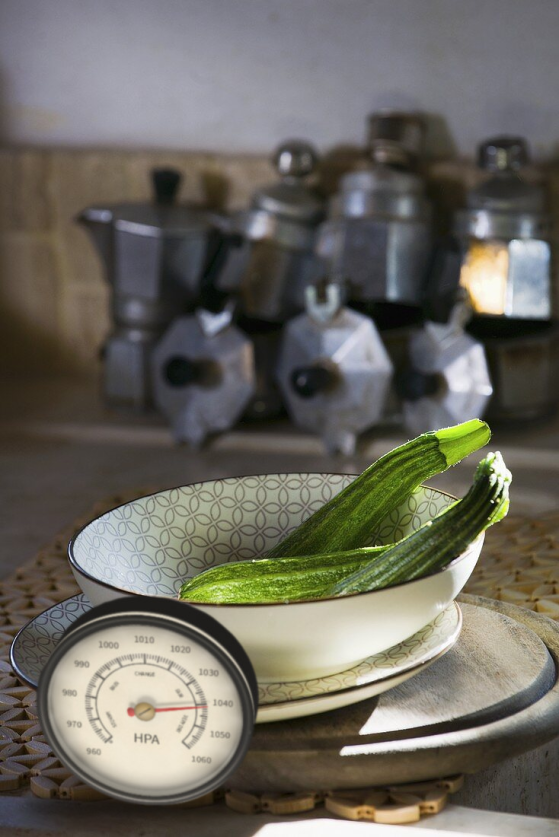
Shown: 1040,hPa
